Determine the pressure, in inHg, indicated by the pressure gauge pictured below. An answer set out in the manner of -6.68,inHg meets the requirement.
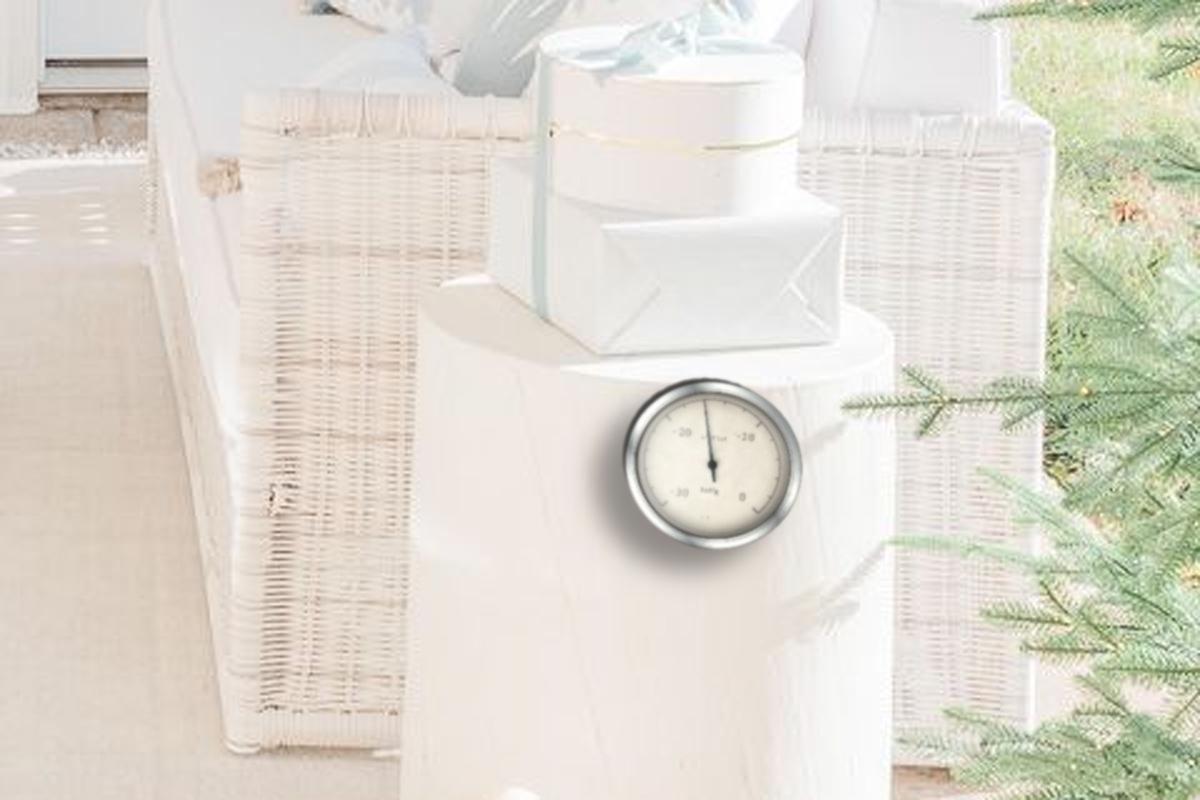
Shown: -16,inHg
